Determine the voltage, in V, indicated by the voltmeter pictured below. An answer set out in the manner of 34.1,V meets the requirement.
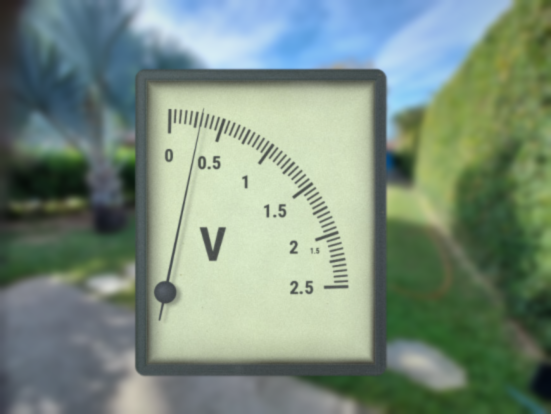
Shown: 0.3,V
